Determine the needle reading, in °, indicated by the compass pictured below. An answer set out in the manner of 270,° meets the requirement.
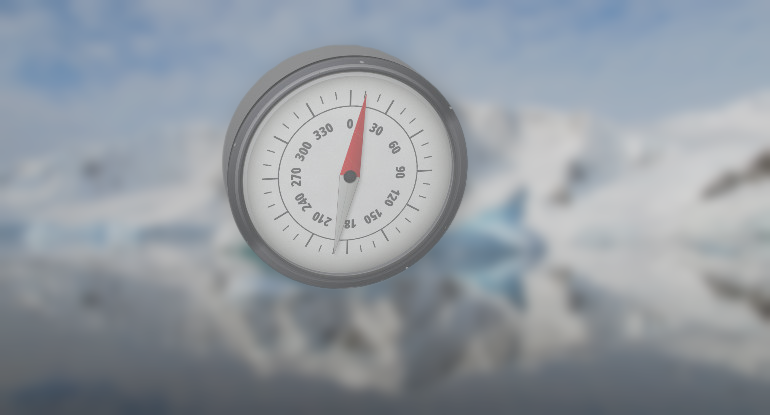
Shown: 10,°
